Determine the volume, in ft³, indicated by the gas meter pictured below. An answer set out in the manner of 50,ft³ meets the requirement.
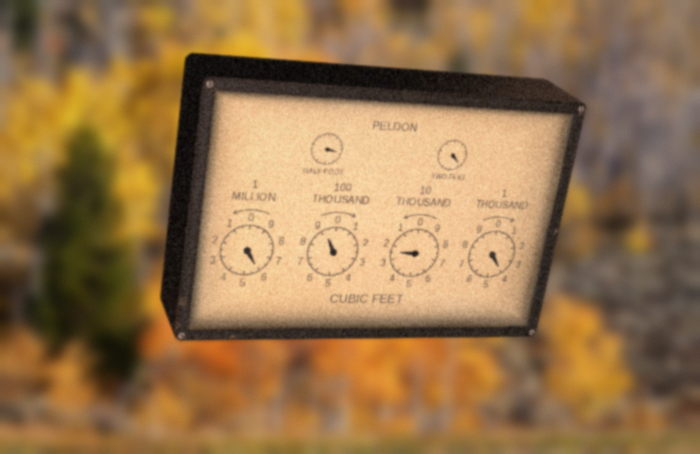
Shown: 592400,ft³
